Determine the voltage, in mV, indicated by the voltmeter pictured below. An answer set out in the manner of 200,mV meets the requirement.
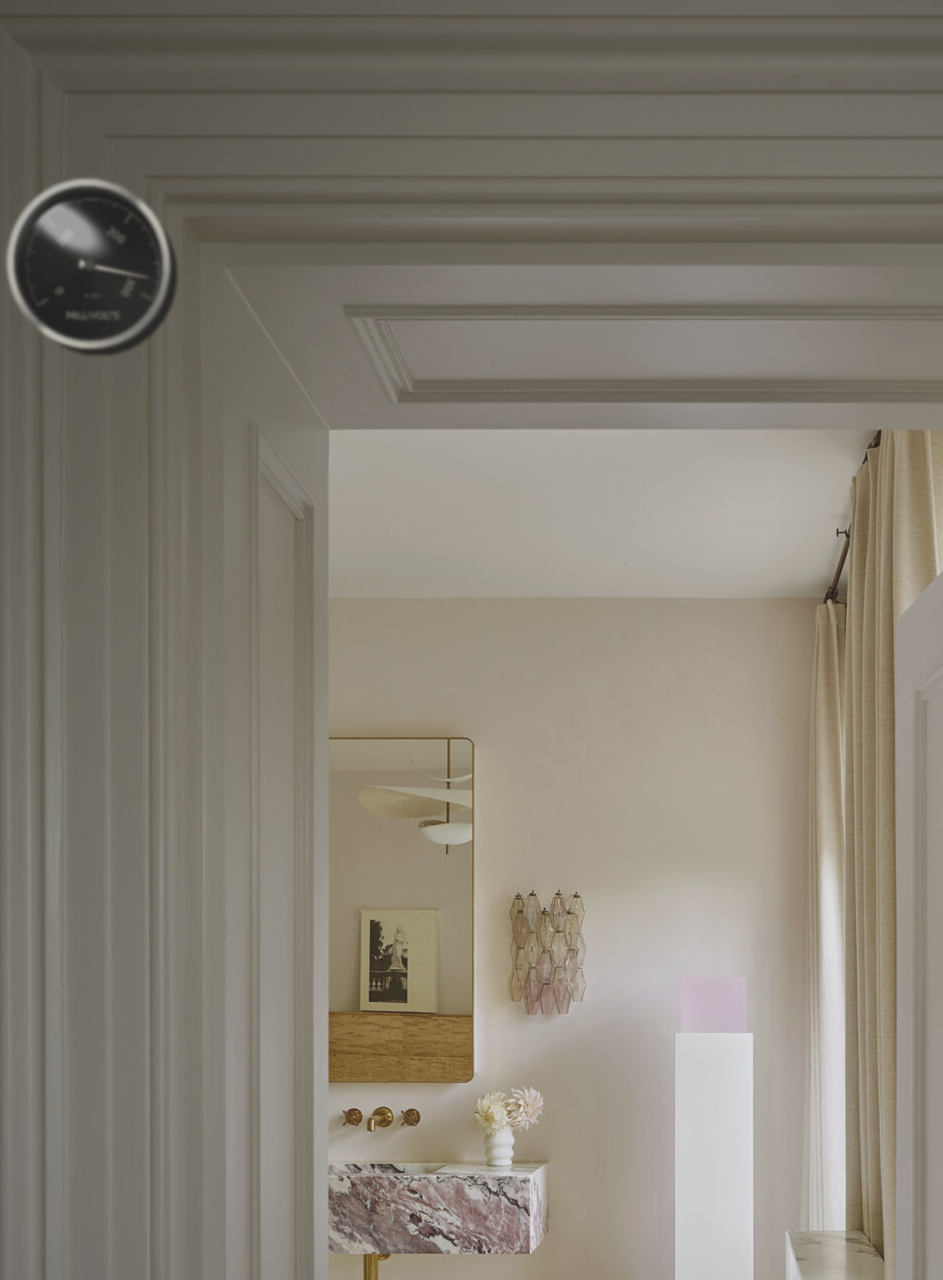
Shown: 280,mV
